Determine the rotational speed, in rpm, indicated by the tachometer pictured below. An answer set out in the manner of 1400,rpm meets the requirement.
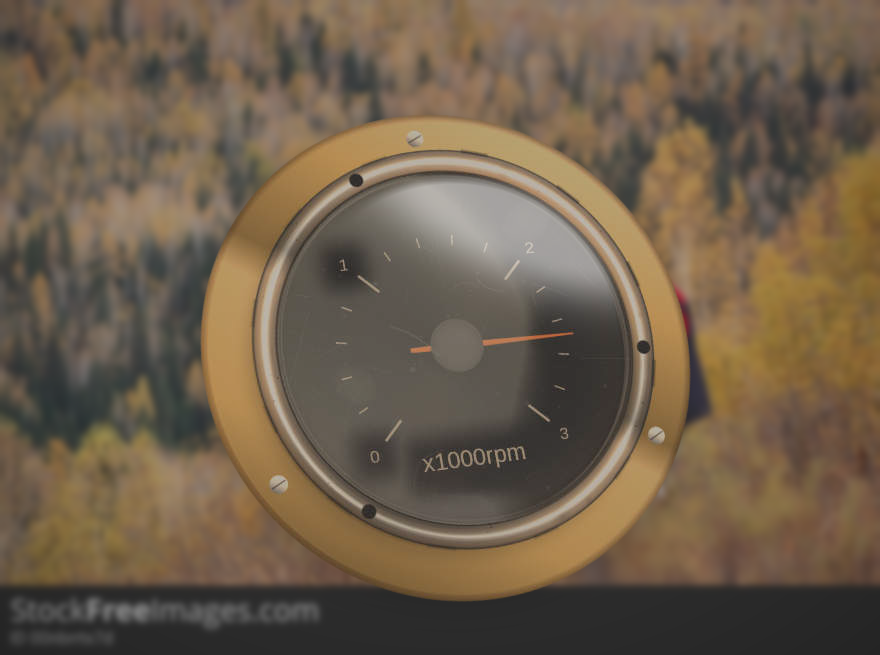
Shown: 2500,rpm
